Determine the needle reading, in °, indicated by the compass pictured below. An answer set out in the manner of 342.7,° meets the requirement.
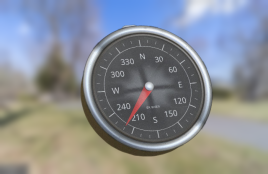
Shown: 220,°
